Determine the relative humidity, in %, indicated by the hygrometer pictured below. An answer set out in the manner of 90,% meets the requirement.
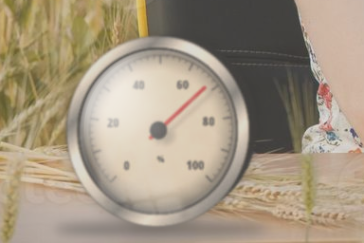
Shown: 68,%
